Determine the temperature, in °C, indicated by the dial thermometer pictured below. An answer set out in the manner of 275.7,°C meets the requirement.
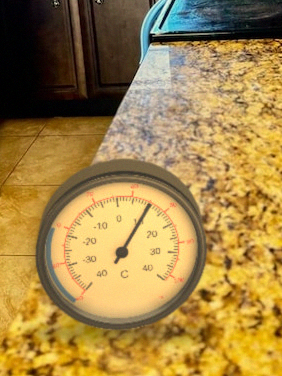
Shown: 10,°C
